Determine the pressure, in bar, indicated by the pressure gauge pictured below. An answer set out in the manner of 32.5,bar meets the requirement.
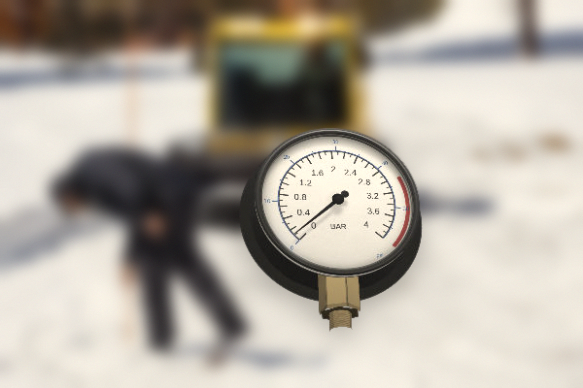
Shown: 0.1,bar
